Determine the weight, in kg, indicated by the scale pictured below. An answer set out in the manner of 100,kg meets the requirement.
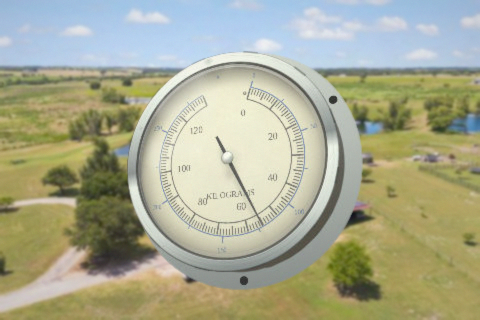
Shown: 55,kg
